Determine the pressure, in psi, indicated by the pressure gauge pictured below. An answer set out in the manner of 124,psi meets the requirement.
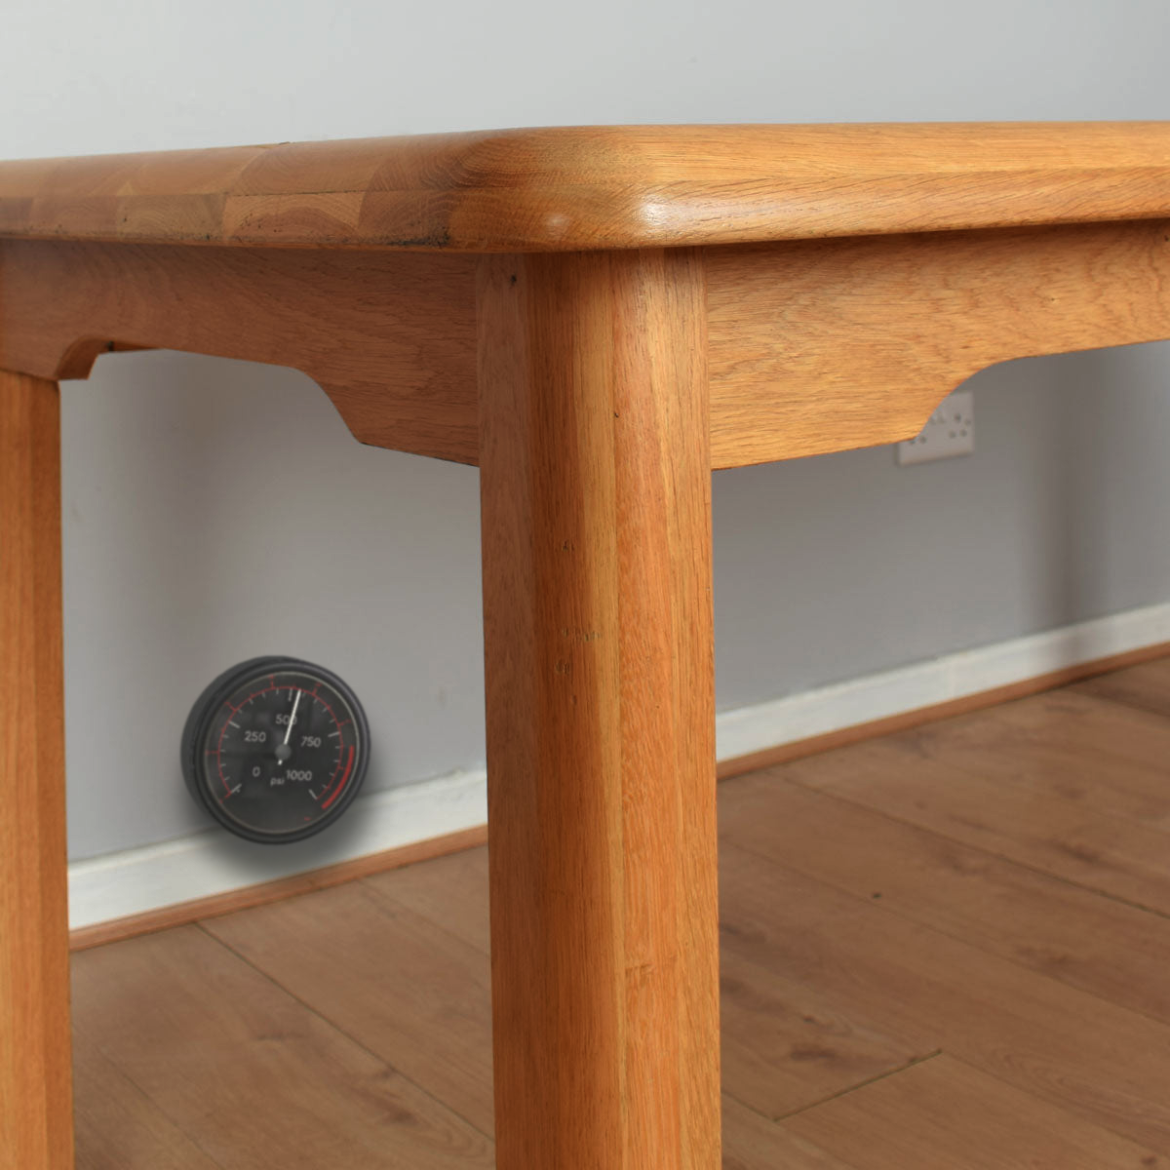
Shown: 525,psi
